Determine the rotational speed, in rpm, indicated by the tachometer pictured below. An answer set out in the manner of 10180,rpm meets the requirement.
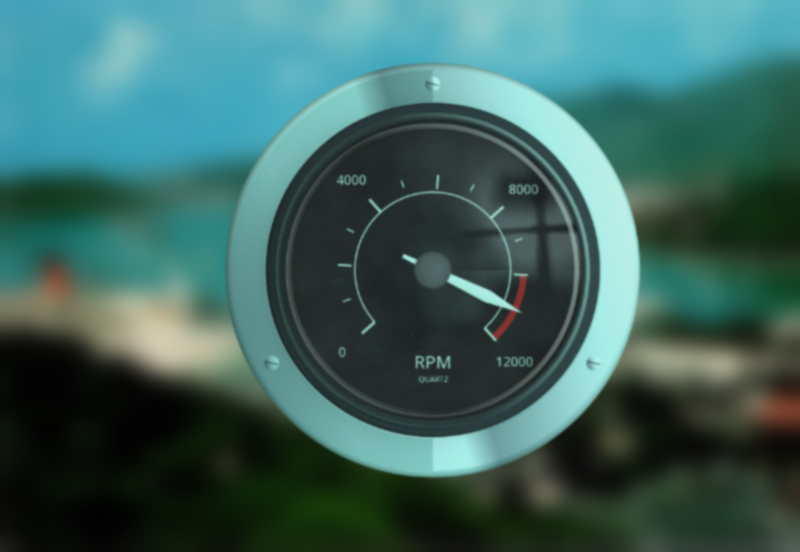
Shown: 11000,rpm
